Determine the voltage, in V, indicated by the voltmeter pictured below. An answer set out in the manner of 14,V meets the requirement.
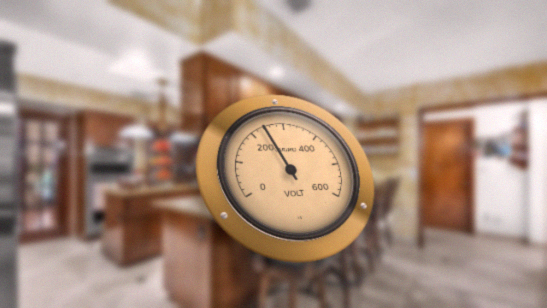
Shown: 240,V
